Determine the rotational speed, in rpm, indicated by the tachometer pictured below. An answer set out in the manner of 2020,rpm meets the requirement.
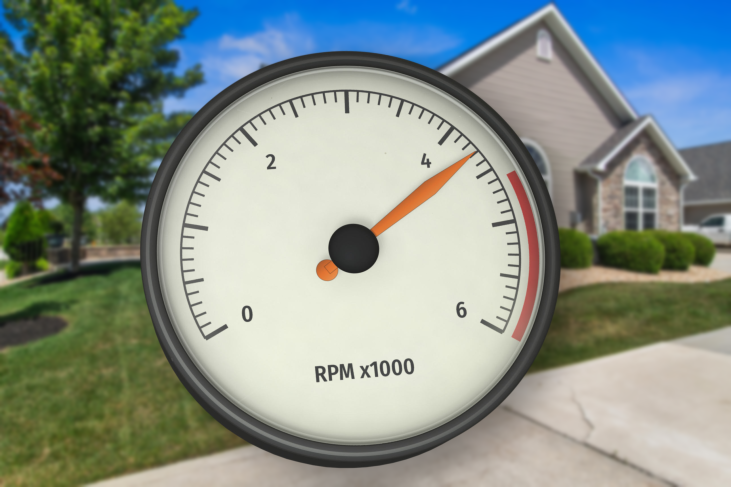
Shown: 4300,rpm
